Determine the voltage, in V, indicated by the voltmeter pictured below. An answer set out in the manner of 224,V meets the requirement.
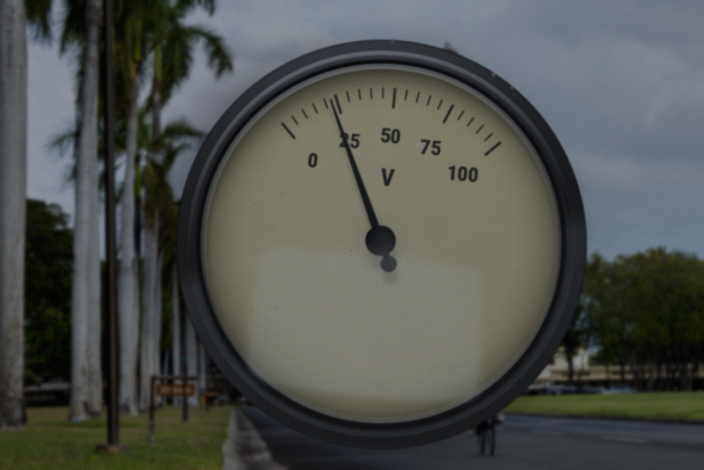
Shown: 22.5,V
